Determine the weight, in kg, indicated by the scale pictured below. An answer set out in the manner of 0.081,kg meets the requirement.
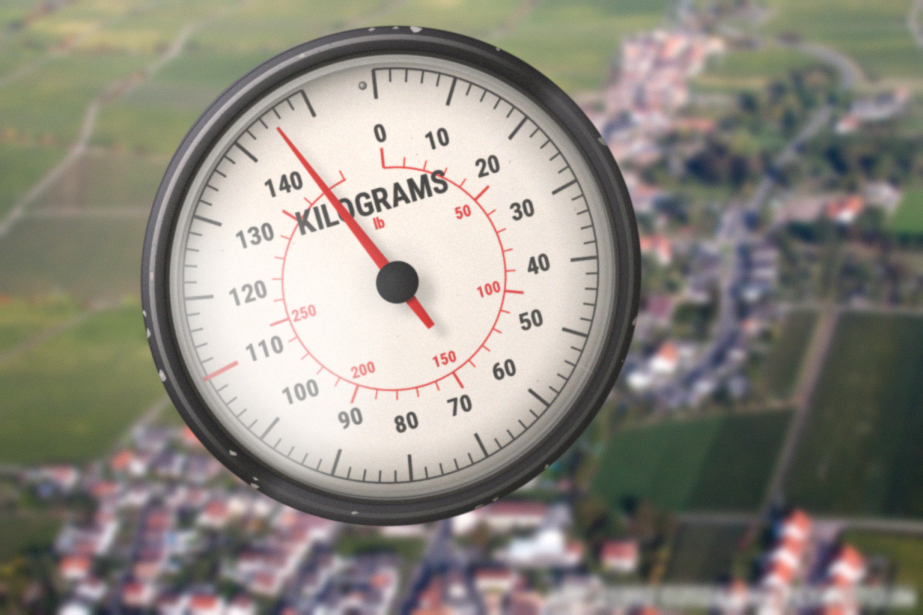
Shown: 145,kg
